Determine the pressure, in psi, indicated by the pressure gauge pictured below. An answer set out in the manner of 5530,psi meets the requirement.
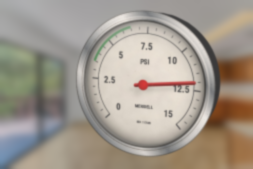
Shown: 12,psi
